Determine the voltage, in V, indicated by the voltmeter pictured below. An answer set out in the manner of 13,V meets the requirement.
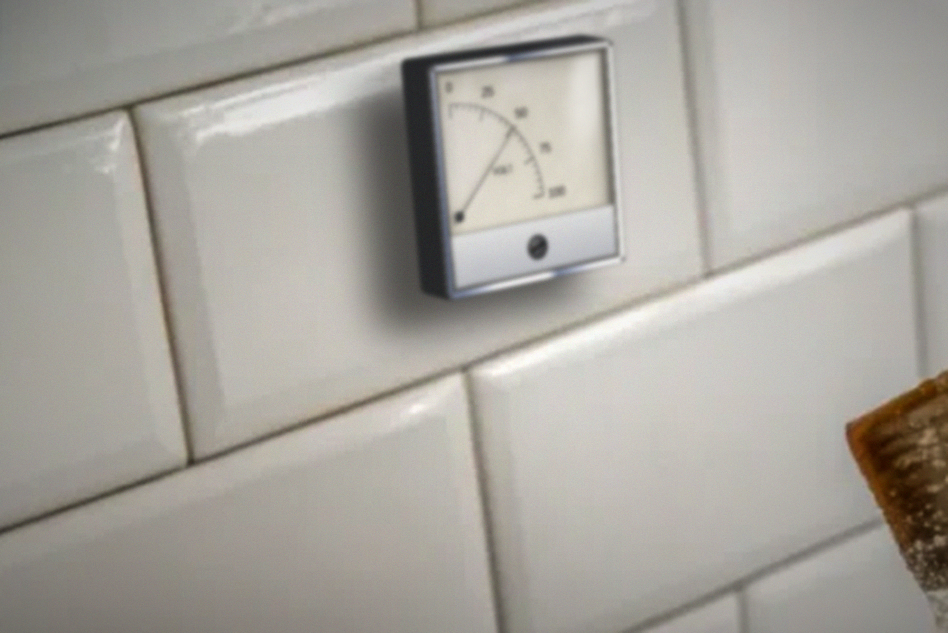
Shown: 50,V
